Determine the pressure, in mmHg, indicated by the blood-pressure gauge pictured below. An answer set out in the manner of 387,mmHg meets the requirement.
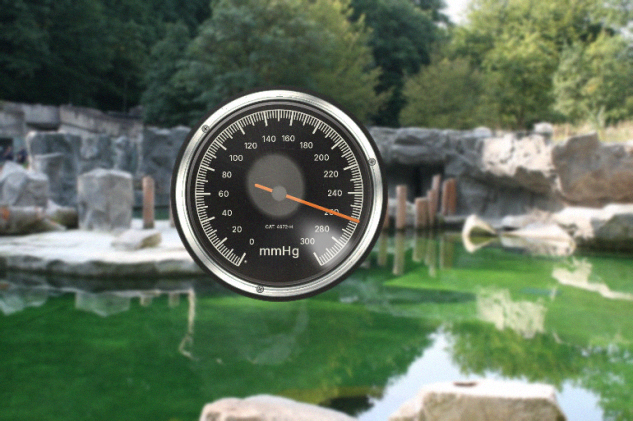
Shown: 260,mmHg
